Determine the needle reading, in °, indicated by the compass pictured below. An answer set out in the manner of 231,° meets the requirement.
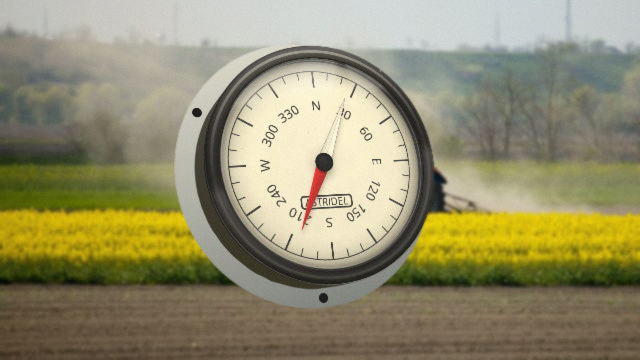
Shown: 205,°
